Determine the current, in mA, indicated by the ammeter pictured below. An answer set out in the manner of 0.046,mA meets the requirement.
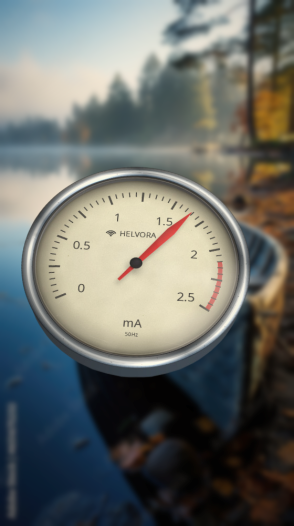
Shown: 1.65,mA
